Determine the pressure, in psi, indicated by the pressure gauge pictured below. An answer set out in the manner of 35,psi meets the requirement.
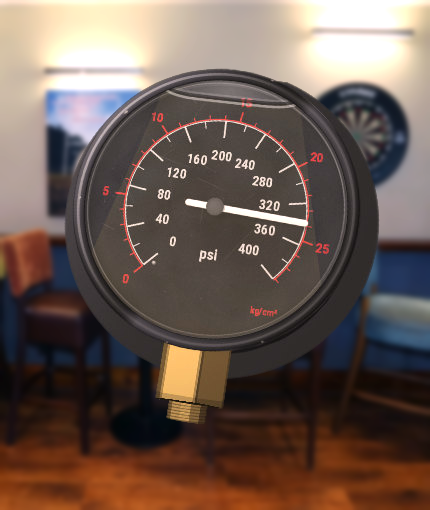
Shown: 340,psi
